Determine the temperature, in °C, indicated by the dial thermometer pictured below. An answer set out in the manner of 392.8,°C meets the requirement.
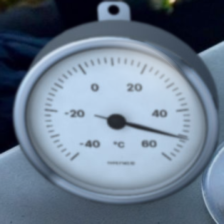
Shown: 50,°C
